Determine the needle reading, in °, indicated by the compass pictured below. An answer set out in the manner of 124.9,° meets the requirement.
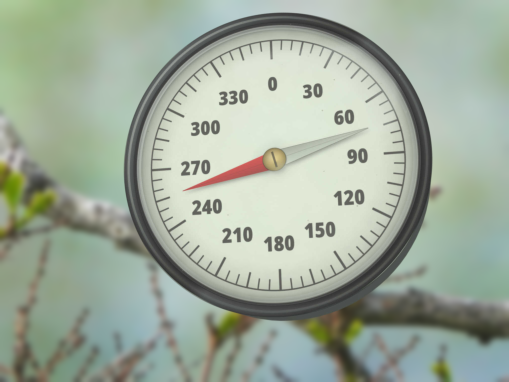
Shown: 255,°
